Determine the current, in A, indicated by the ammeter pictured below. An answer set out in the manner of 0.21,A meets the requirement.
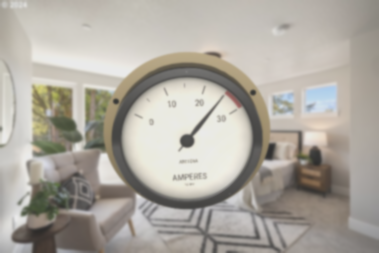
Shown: 25,A
